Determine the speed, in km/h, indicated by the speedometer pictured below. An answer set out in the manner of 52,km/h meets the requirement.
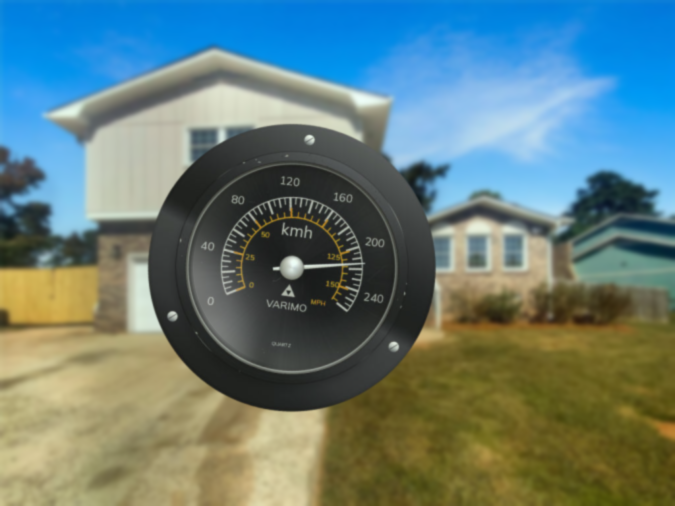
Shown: 215,km/h
